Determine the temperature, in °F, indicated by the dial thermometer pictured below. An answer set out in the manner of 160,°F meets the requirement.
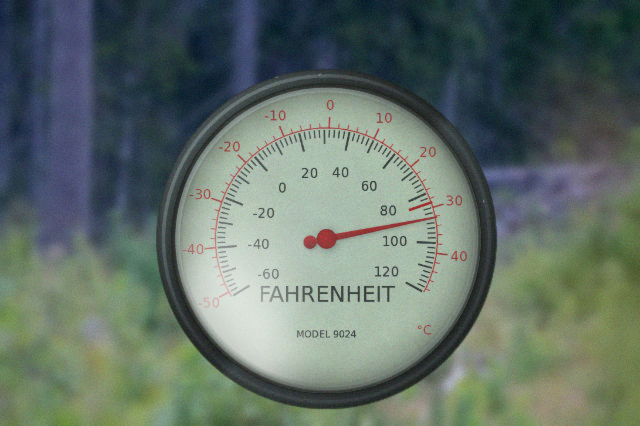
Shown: 90,°F
